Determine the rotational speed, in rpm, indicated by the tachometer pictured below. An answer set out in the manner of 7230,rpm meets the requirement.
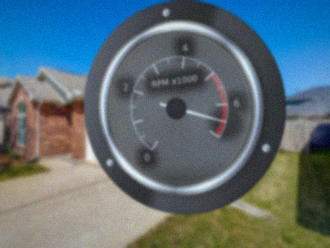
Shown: 6500,rpm
